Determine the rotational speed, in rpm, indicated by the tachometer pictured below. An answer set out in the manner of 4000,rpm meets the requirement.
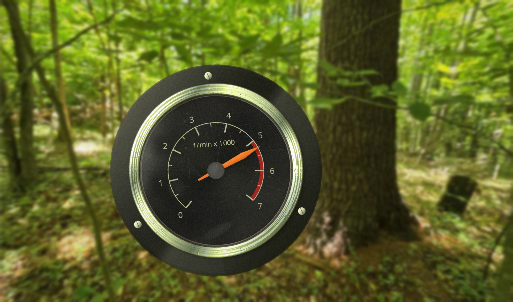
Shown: 5250,rpm
